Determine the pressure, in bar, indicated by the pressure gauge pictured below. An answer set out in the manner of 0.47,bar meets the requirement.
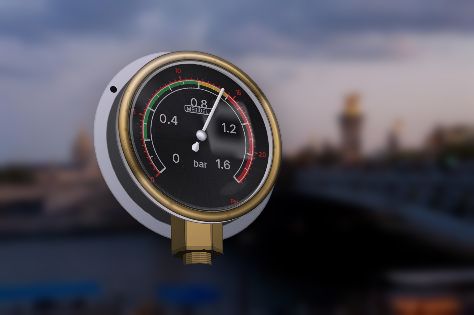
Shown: 0.95,bar
